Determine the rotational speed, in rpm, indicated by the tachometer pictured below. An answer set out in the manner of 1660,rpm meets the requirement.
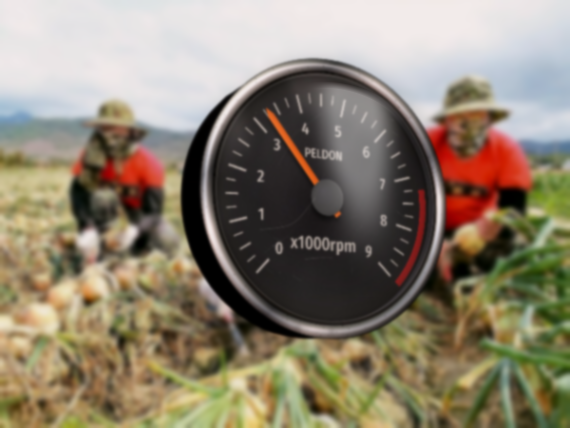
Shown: 3250,rpm
